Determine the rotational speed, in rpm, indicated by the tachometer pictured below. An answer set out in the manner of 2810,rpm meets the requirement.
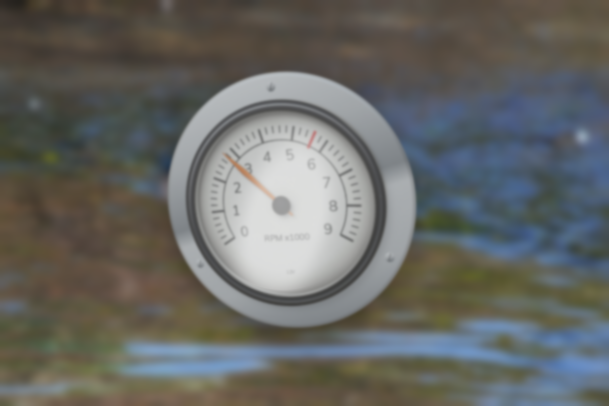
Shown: 2800,rpm
